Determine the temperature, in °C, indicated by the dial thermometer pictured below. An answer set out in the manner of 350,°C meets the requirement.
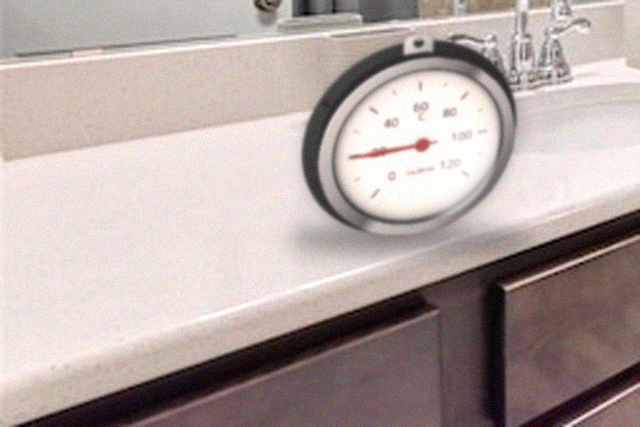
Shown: 20,°C
